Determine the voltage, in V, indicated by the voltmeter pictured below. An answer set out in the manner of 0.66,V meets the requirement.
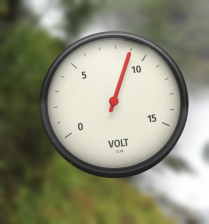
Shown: 9,V
